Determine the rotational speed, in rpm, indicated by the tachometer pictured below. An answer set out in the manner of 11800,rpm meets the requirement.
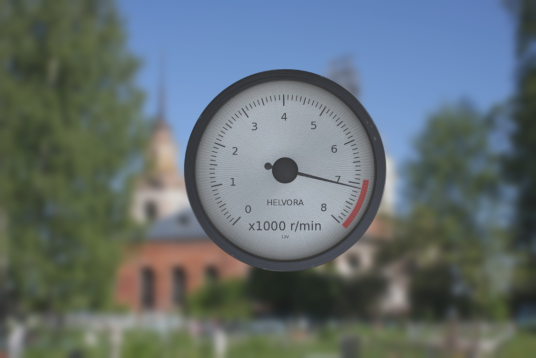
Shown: 7100,rpm
